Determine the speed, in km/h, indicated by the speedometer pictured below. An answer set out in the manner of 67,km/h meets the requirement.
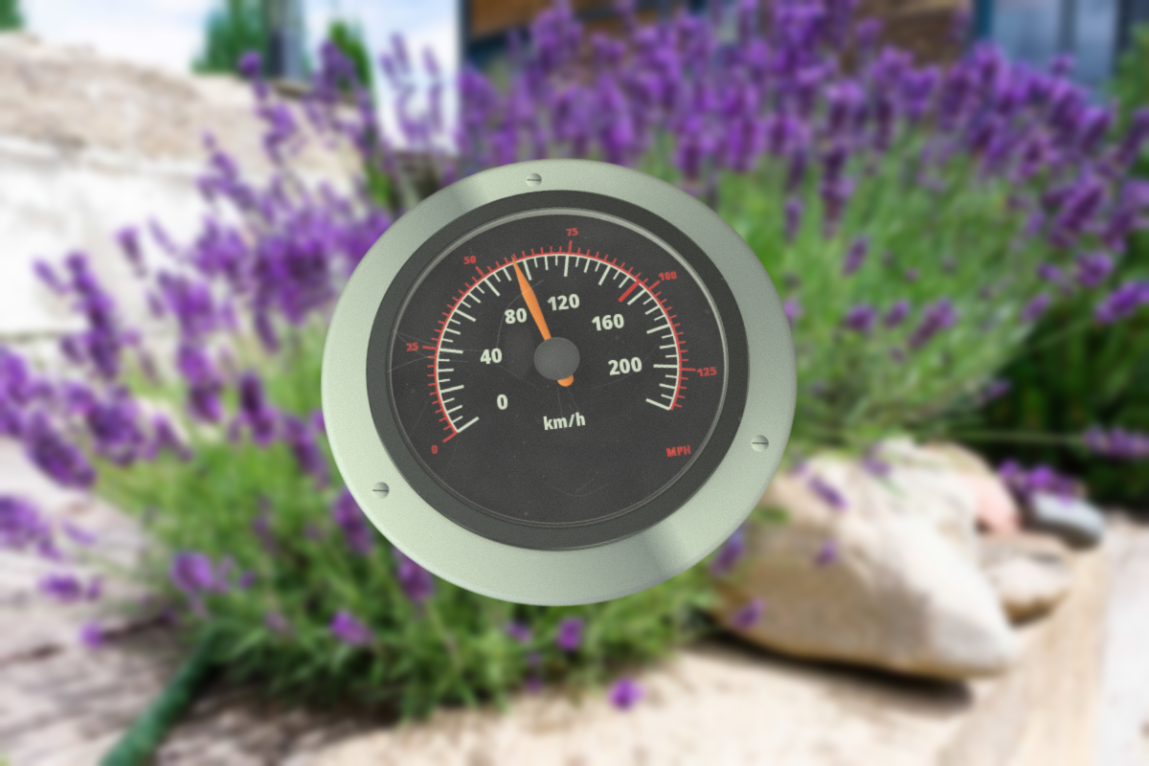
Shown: 95,km/h
